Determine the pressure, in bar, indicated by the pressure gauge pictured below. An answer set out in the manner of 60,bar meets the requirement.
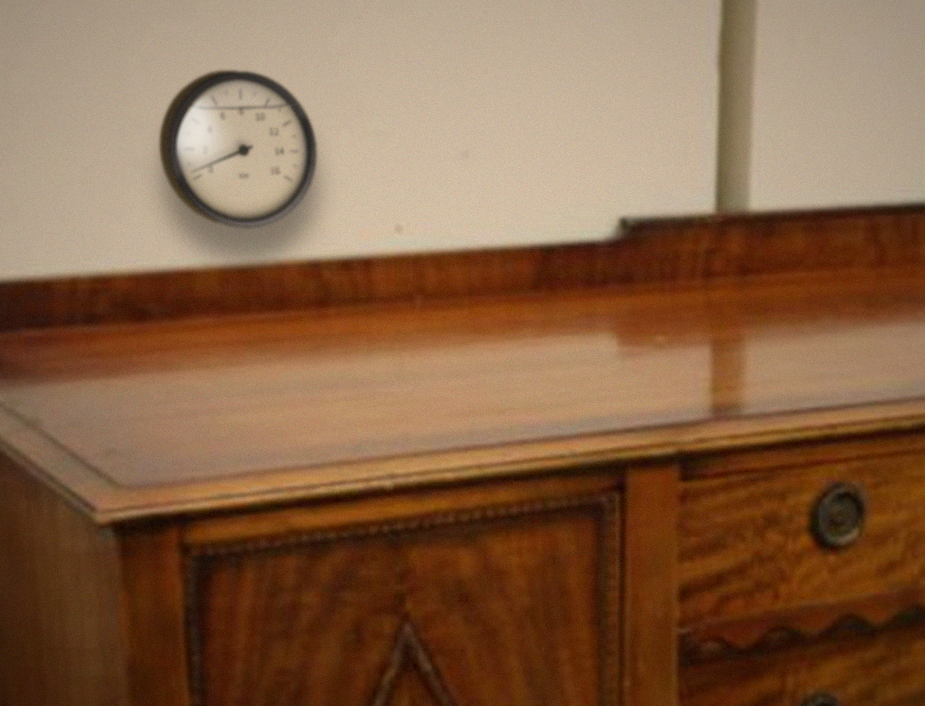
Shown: 0.5,bar
